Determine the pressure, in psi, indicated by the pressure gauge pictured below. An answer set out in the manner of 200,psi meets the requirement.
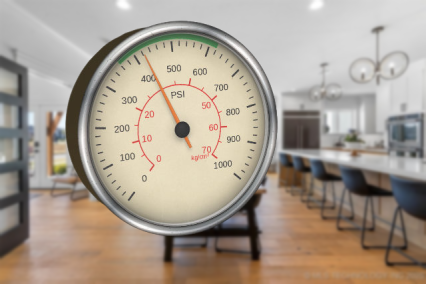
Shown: 420,psi
